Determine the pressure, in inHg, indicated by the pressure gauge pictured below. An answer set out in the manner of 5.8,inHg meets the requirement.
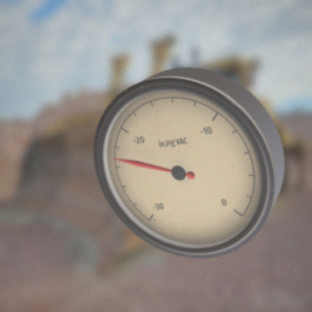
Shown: -23,inHg
